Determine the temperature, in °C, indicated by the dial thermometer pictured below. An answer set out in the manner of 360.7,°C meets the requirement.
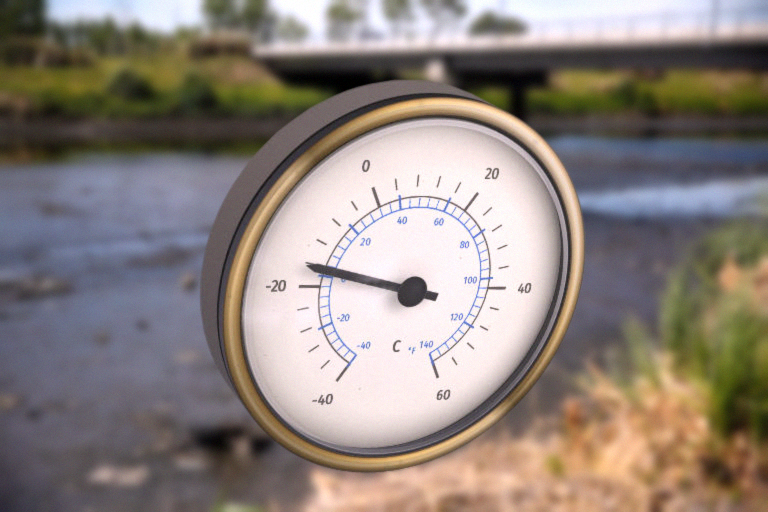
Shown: -16,°C
